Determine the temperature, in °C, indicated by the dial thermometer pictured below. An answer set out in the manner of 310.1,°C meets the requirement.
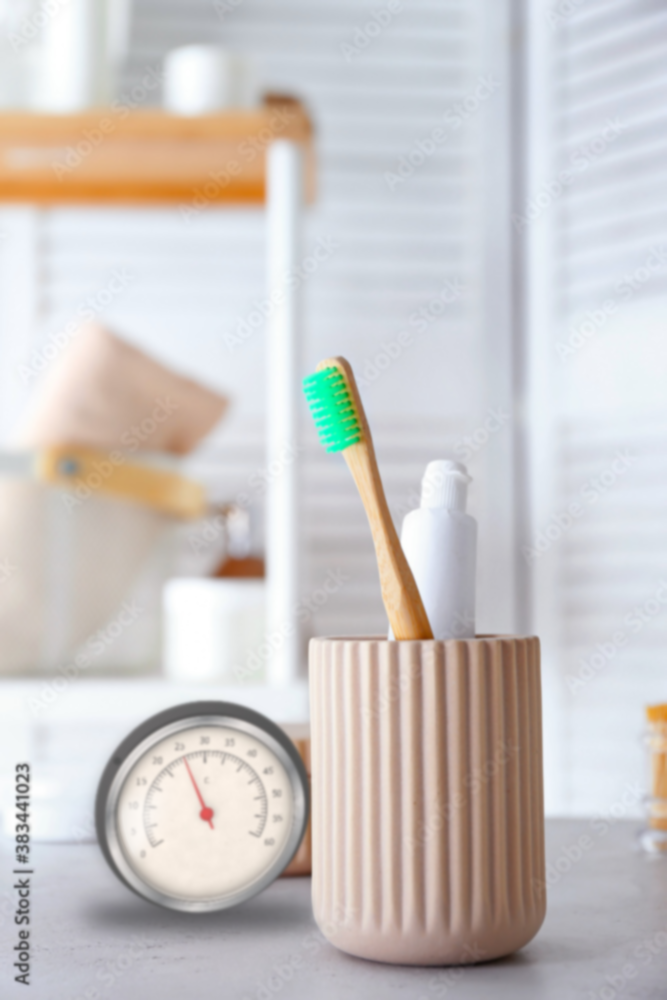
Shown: 25,°C
